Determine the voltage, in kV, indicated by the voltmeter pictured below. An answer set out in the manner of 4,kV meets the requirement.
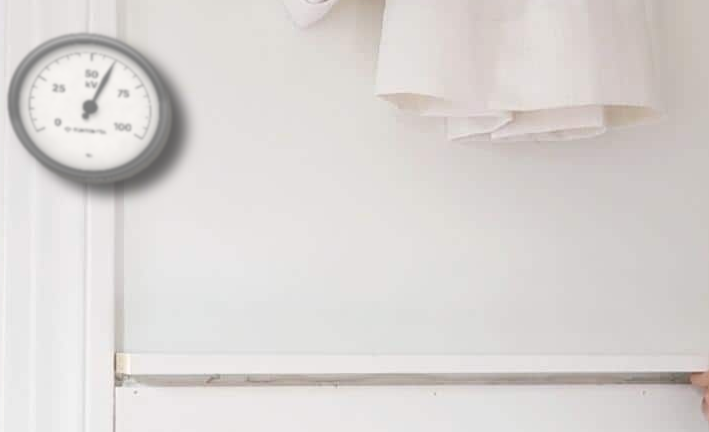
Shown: 60,kV
